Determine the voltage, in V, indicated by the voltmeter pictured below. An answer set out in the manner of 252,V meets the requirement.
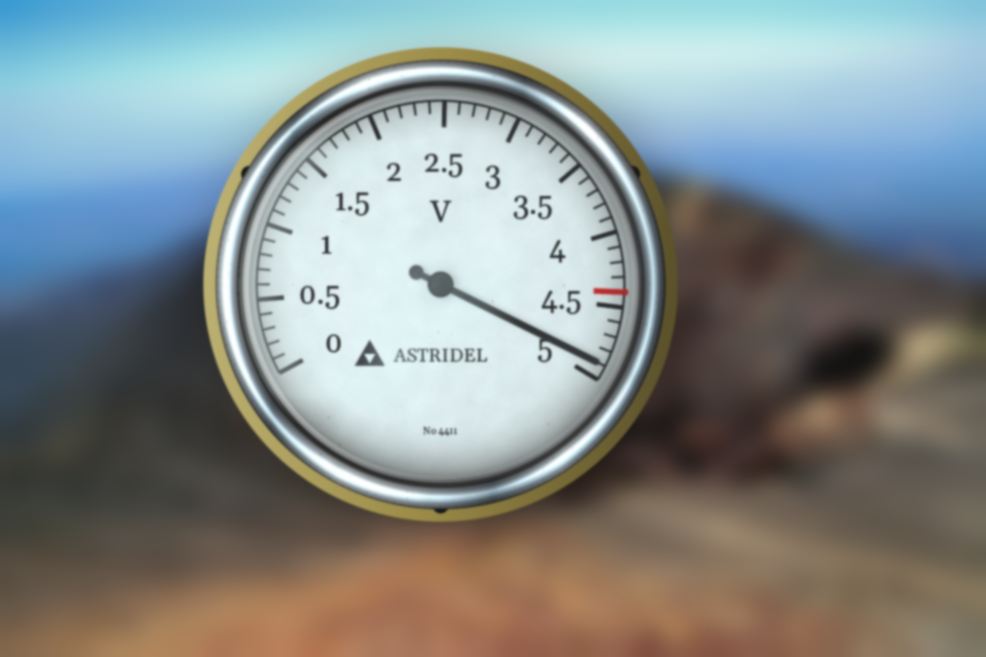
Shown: 4.9,V
